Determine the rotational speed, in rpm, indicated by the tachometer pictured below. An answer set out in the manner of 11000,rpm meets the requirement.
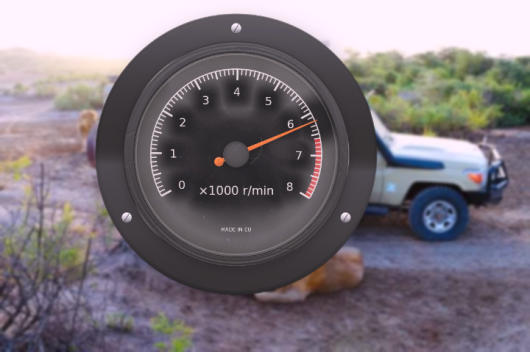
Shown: 6200,rpm
